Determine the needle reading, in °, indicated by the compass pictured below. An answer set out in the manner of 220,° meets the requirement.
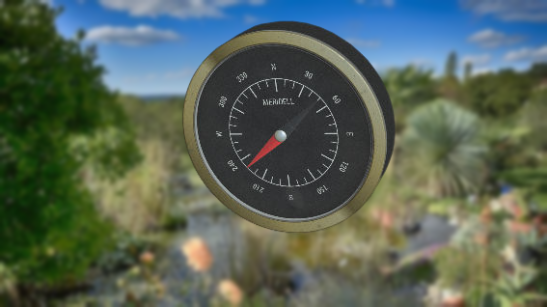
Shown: 230,°
